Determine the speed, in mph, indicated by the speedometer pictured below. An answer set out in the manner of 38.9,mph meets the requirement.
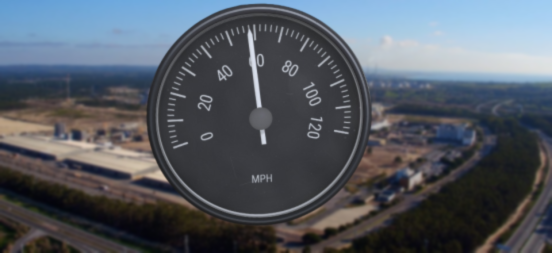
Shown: 58,mph
